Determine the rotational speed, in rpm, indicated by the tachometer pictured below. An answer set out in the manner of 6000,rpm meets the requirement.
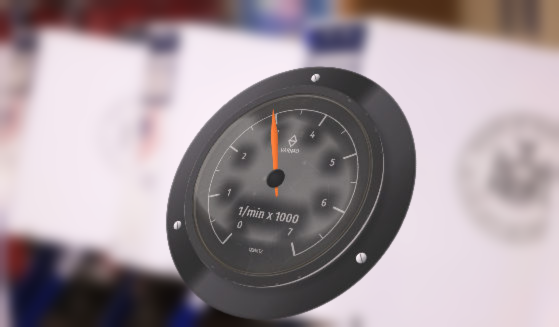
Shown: 3000,rpm
